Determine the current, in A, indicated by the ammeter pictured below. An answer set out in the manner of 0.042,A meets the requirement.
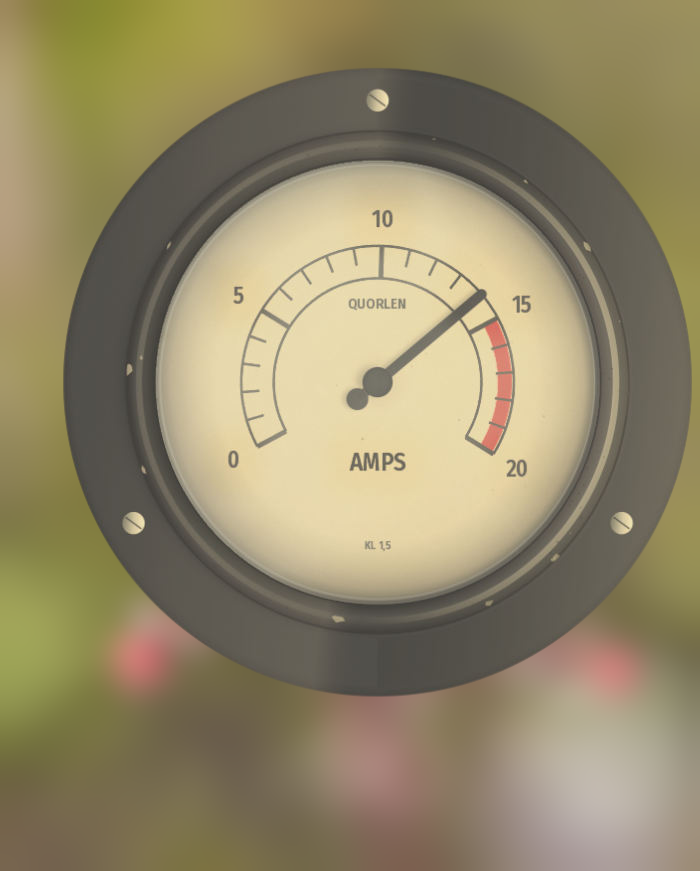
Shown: 14,A
